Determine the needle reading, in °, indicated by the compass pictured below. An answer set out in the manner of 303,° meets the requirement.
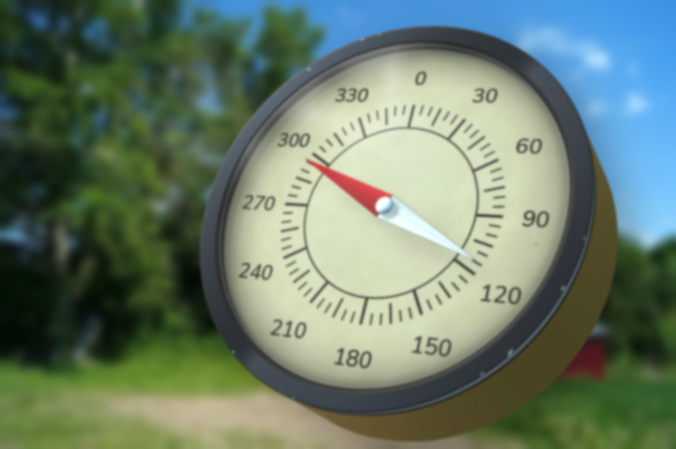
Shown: 295,°
